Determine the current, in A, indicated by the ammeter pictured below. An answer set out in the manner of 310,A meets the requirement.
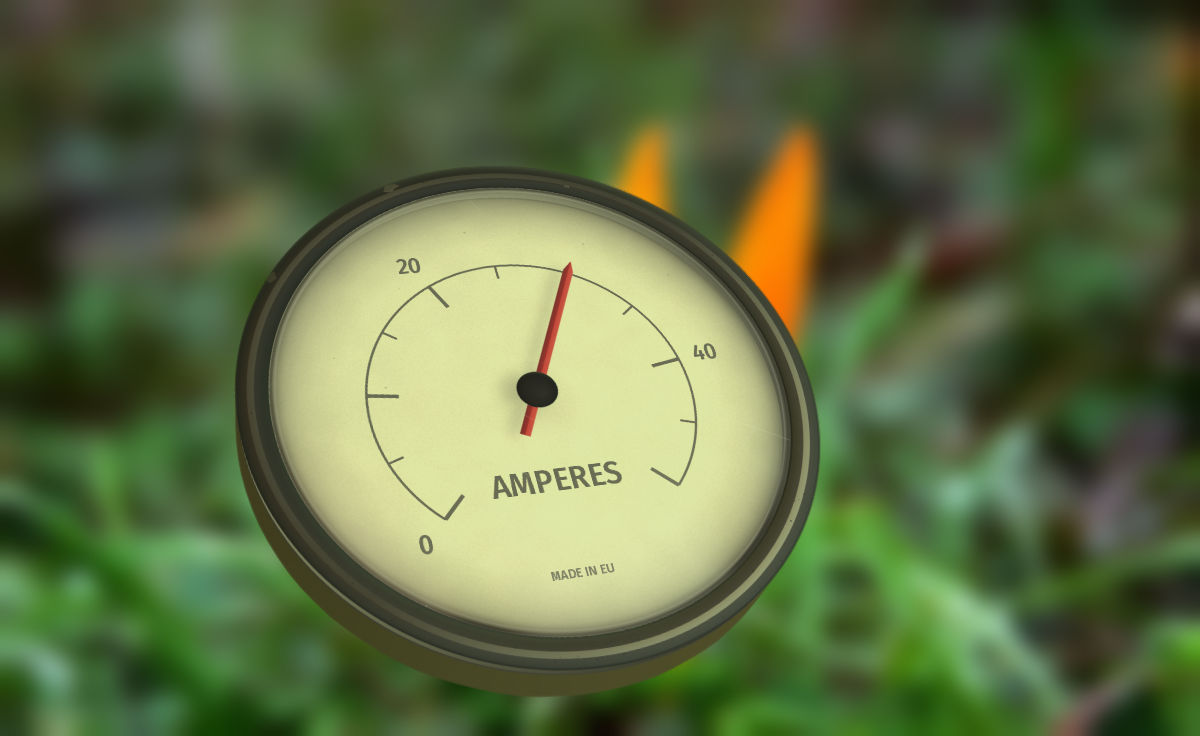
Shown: 30,A
